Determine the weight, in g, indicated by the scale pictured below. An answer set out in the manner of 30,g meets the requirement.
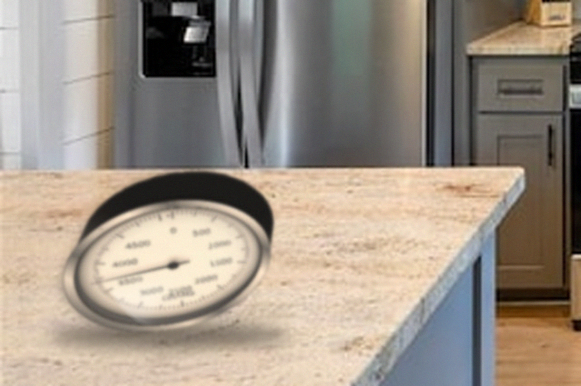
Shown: 3750,g
